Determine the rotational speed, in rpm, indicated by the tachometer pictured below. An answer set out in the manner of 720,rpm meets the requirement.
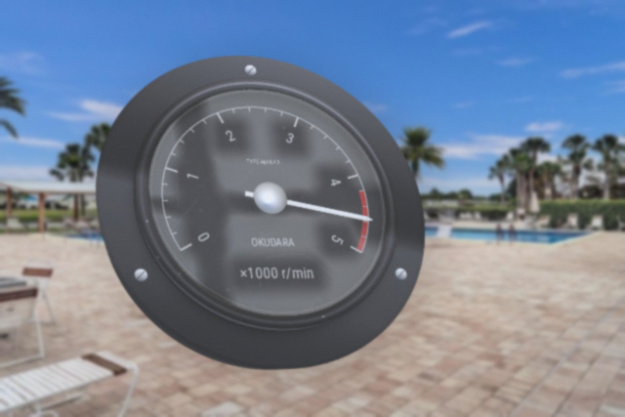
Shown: 4600,rpm
